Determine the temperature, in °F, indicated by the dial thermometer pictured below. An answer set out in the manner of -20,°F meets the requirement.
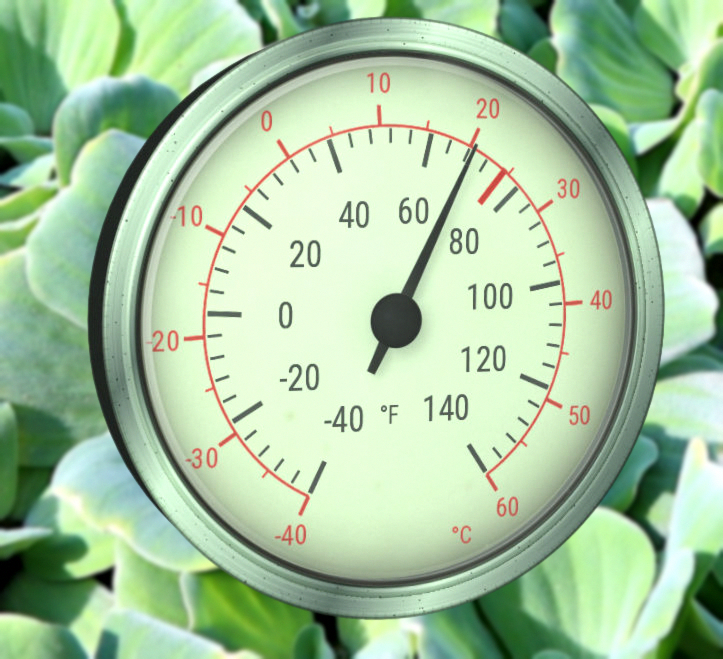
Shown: 68,°F
